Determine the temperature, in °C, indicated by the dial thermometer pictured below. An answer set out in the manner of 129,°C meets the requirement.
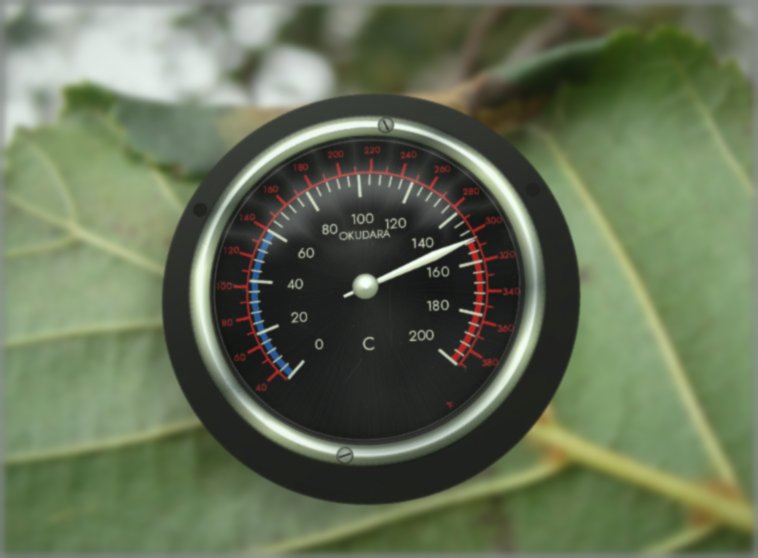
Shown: 152,°C
